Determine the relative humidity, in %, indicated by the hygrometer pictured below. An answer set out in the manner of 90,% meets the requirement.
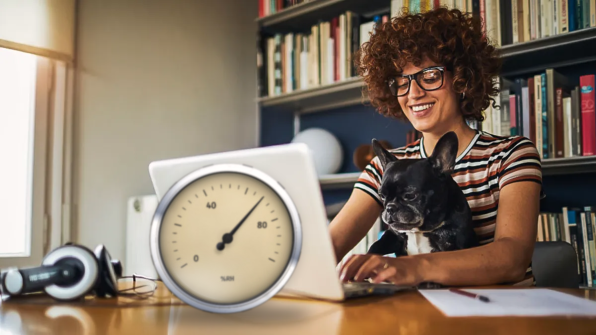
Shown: 68,%
